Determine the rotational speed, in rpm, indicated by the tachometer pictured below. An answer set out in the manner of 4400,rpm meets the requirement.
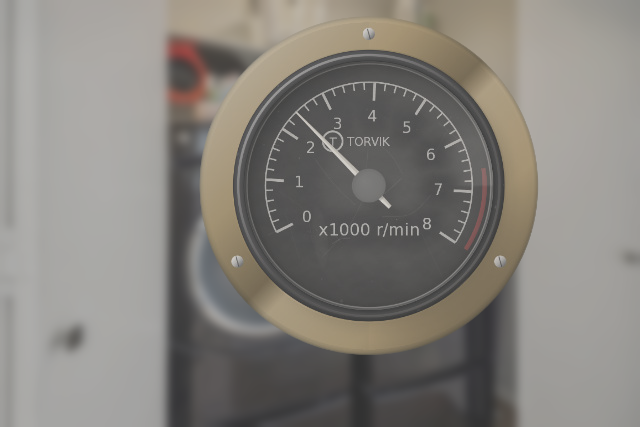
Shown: 2400,rpm
